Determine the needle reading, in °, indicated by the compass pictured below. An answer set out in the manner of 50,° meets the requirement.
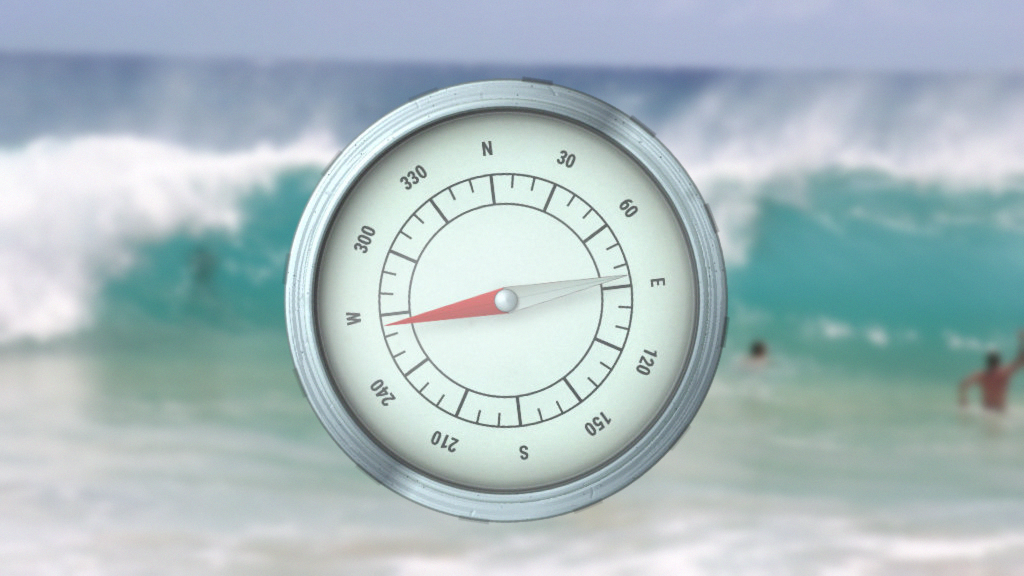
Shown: 265,°
